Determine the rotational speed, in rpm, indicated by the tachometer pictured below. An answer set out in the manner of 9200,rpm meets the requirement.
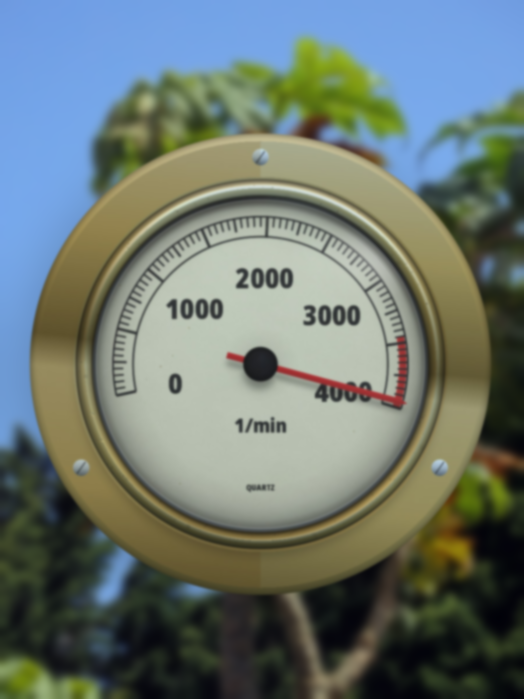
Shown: 3950,rpm
